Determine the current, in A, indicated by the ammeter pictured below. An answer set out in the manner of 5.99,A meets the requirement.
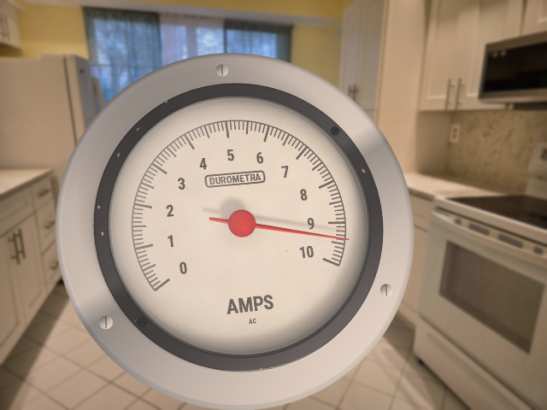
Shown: 9.4,A
